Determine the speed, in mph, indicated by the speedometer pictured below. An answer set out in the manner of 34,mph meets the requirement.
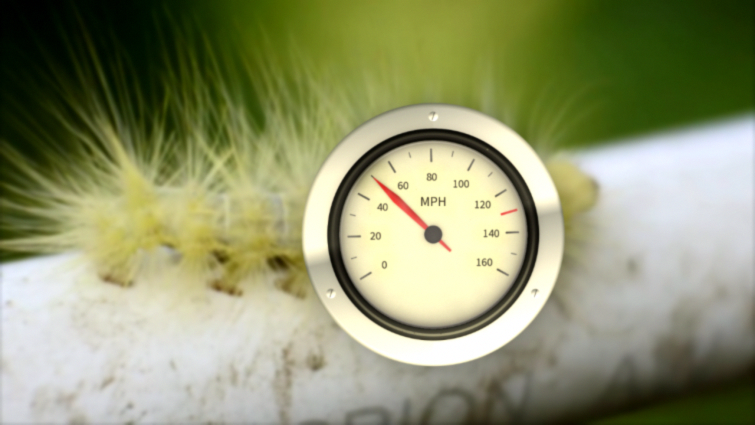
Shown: 50,mph
